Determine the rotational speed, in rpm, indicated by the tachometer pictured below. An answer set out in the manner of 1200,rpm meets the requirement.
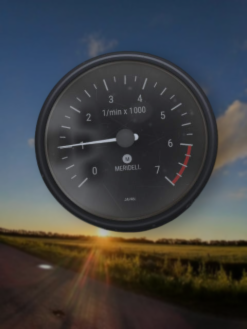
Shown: 1000,rpm
